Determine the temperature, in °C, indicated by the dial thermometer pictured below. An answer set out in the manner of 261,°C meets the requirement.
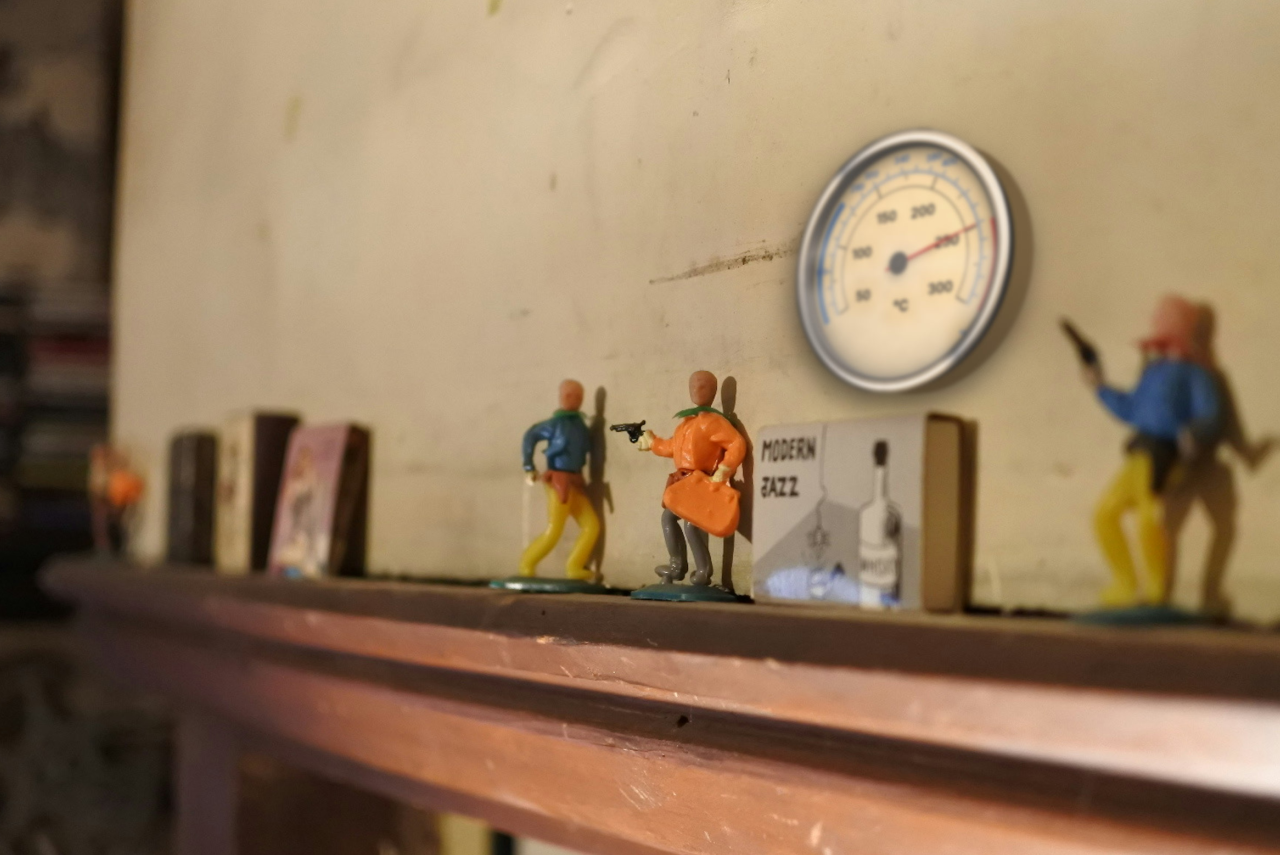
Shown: 250,°C
